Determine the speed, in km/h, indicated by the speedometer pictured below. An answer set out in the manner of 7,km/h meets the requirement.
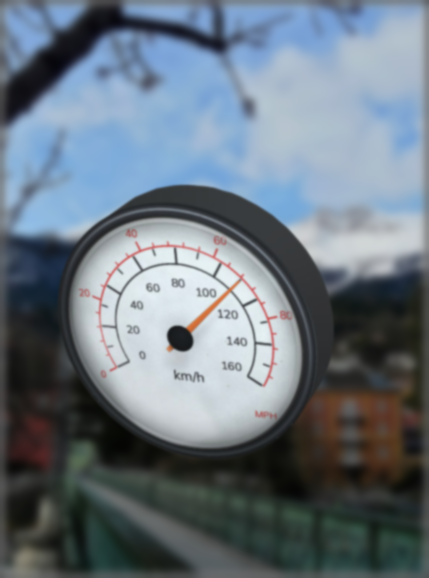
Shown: 110,km/h
